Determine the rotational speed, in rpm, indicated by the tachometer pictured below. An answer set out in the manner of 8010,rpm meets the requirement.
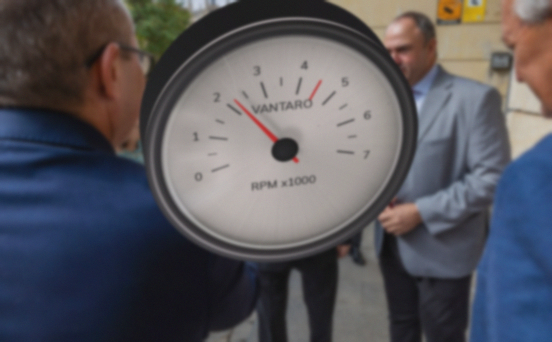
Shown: 2250,rpm
